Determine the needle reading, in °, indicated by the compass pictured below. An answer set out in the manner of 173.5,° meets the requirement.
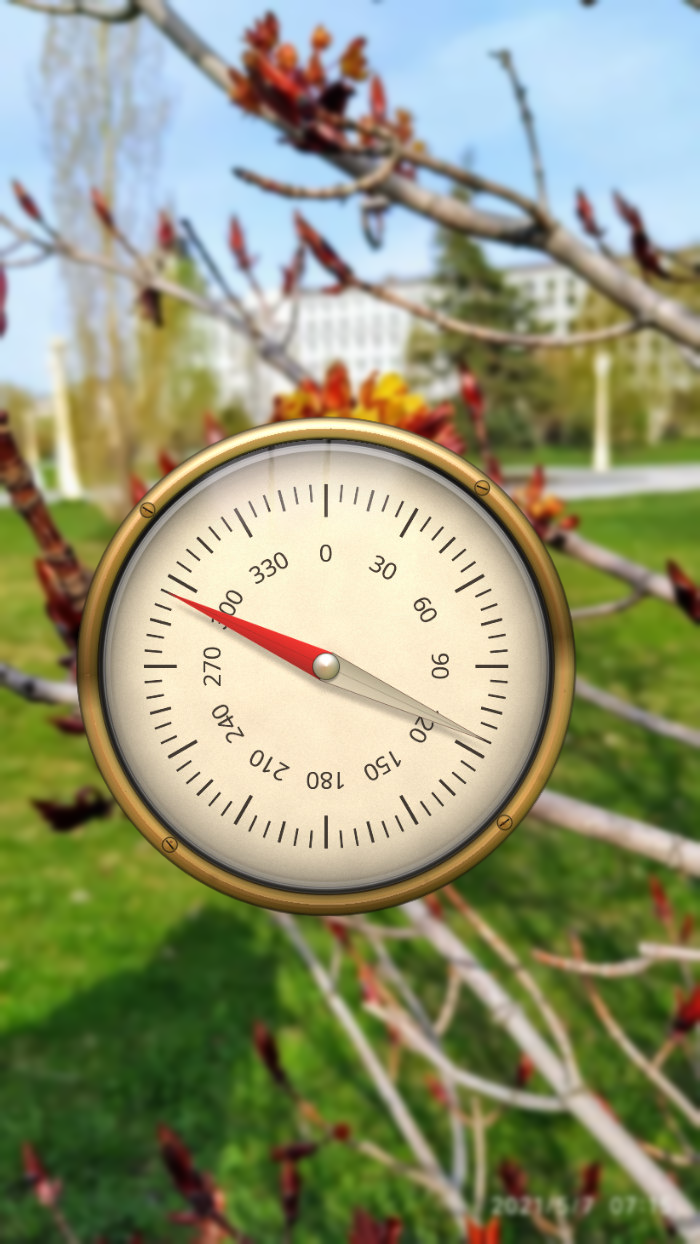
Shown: 295,°
